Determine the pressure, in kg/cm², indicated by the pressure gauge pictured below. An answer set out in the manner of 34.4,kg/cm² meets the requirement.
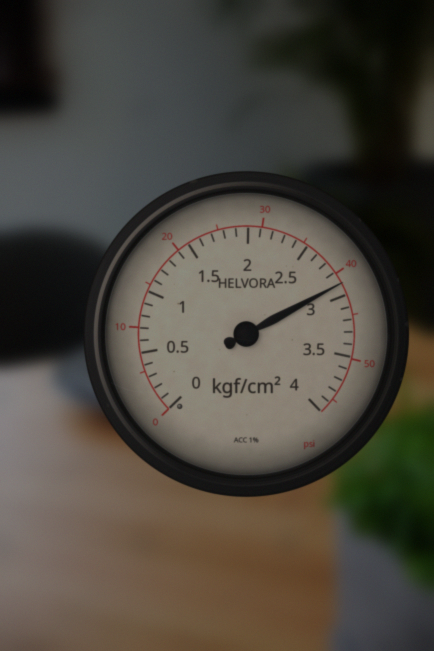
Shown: 2.9,kg/cm²
